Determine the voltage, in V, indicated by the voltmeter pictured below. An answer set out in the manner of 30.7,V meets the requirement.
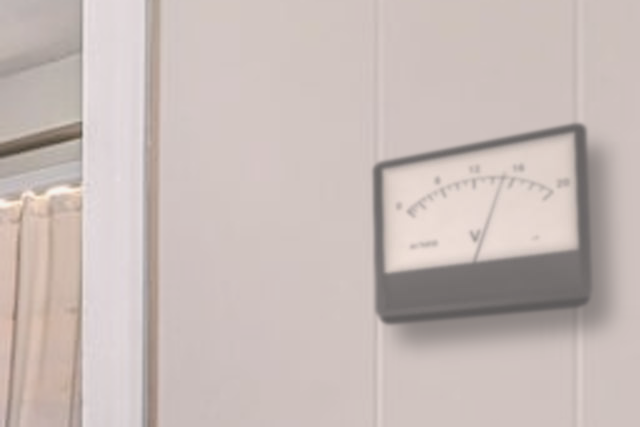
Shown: 15,V
